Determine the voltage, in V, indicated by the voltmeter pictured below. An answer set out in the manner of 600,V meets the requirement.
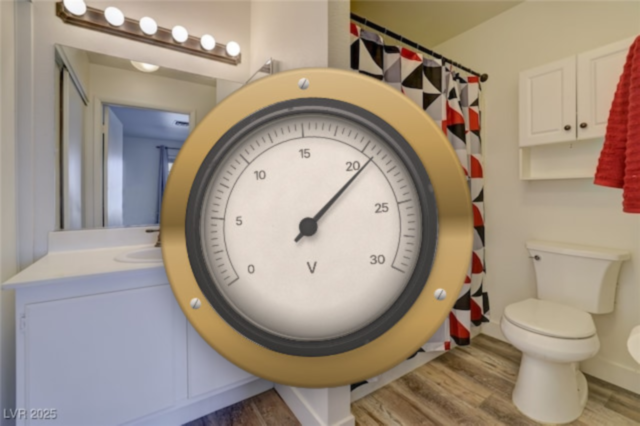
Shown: 21,V
